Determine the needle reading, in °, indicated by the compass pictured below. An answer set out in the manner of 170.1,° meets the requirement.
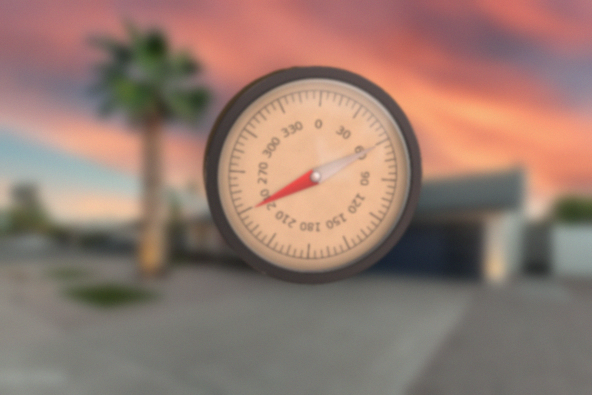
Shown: 240,°
